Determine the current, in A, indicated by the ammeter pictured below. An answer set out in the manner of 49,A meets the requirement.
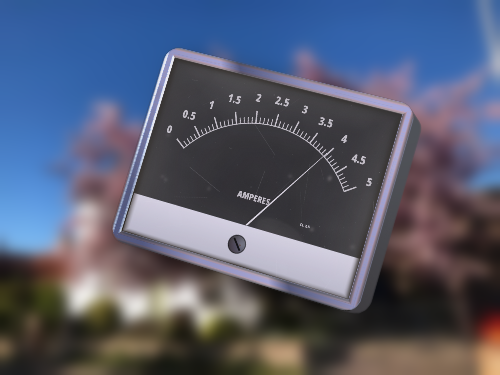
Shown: 4,A
